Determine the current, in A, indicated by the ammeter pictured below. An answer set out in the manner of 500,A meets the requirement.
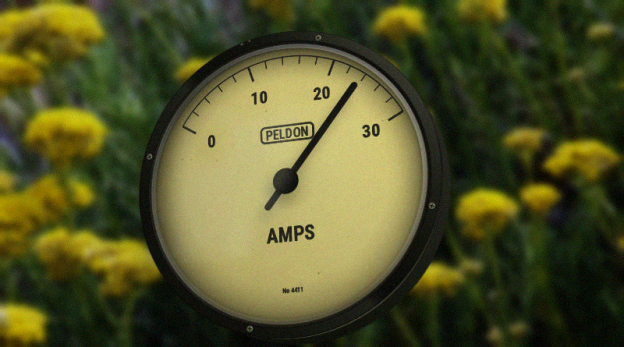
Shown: 24,A
